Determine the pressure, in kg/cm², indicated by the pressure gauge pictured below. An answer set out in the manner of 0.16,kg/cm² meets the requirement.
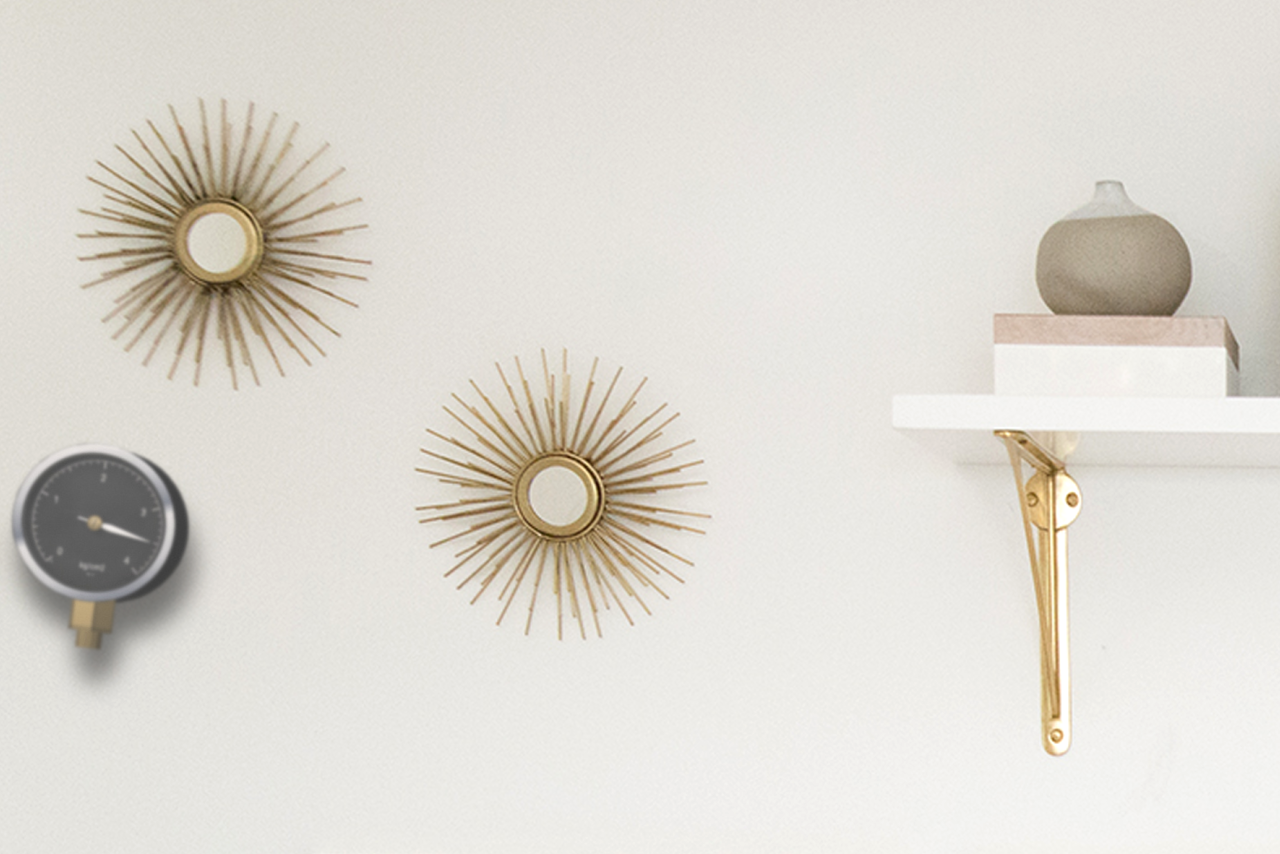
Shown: 3.5,kg/cm²
